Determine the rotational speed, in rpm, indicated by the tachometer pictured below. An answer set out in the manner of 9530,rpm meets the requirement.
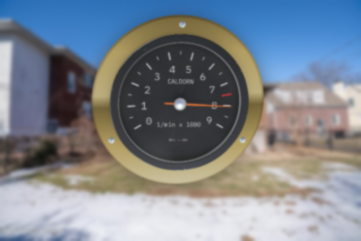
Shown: 8000,rpm
